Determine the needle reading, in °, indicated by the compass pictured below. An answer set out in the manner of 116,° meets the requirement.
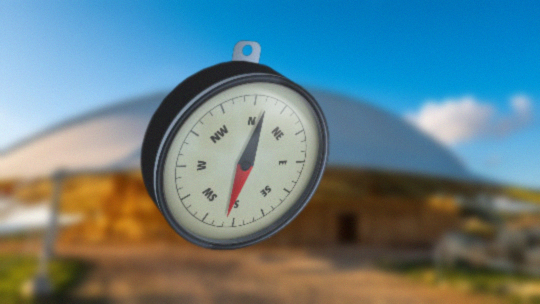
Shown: 190,°
